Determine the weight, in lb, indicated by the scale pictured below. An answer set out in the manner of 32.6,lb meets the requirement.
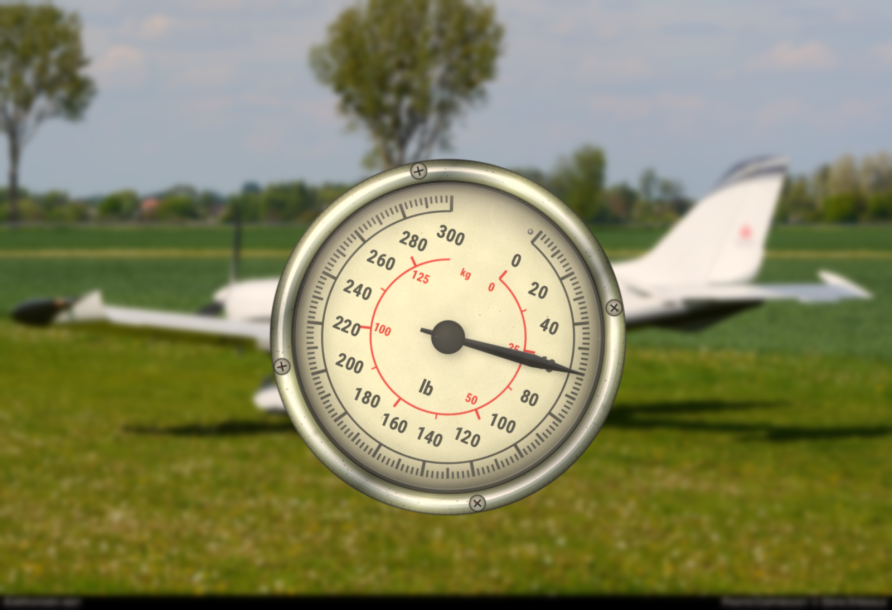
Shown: 60,lb
